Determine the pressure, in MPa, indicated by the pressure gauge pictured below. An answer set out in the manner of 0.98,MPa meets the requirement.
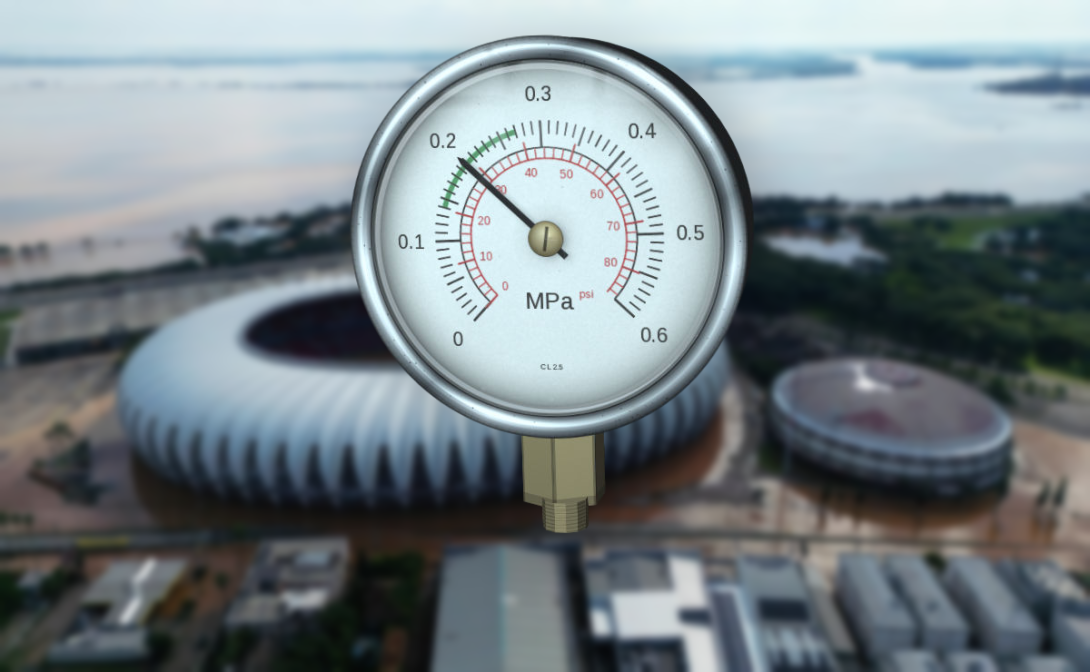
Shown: 0.2,MPa
